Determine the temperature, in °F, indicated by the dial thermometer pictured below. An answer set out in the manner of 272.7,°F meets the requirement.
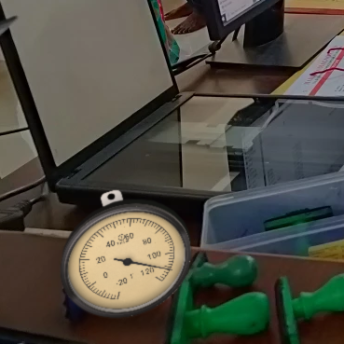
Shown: 110,°F
